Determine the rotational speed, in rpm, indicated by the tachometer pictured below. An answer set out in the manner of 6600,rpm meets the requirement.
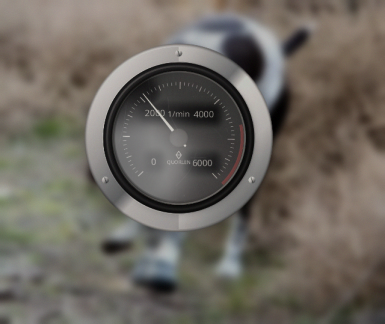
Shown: 2100,rpm
